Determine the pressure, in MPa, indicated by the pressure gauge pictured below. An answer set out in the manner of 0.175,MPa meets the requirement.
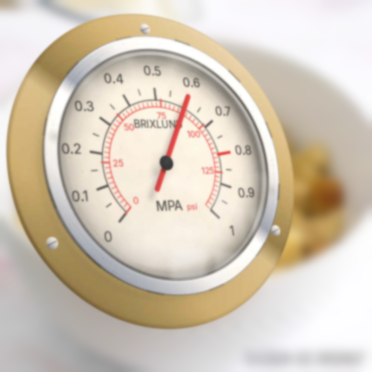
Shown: 0.6,MPa
